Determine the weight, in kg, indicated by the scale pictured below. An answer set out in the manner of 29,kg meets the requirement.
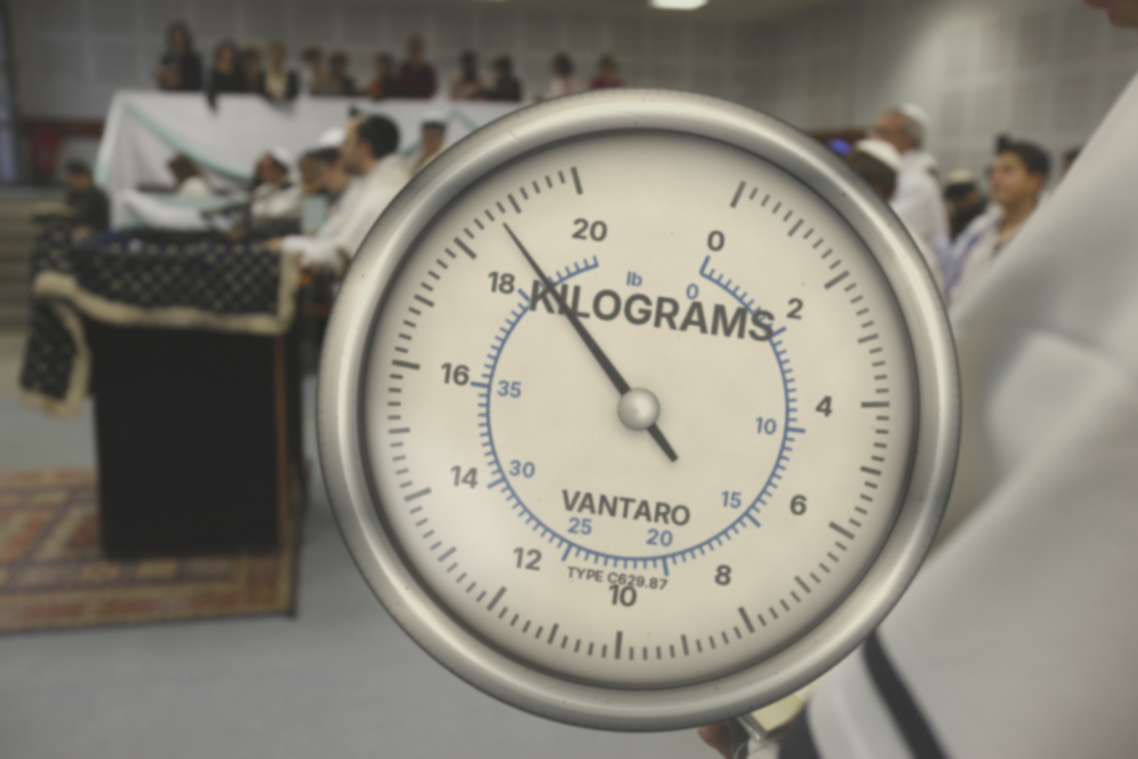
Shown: 18.7,kg
